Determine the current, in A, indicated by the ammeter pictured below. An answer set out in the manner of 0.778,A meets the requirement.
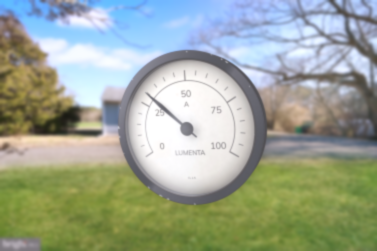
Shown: 30,A
